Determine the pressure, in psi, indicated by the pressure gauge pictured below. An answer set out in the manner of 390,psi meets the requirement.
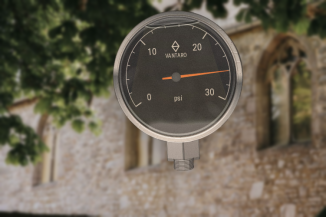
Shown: 26,psi
